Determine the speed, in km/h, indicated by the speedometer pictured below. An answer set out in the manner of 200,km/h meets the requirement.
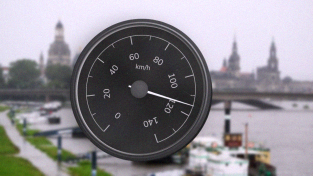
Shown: 115,km/h
